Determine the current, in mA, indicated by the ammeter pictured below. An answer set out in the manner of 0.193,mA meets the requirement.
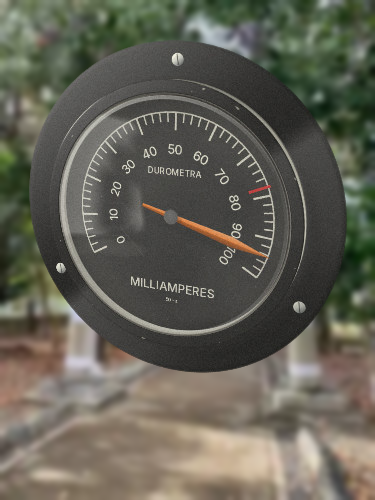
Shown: 94,mA
